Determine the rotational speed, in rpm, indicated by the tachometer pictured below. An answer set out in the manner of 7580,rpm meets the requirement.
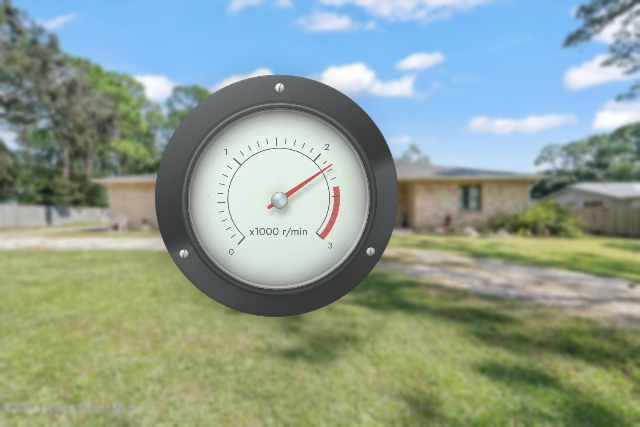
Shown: 2150,rpm
